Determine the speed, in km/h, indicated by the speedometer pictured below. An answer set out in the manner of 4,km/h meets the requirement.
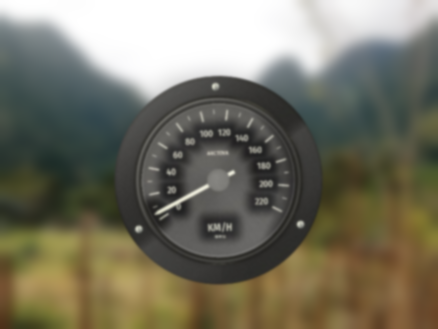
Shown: 5,km/h
